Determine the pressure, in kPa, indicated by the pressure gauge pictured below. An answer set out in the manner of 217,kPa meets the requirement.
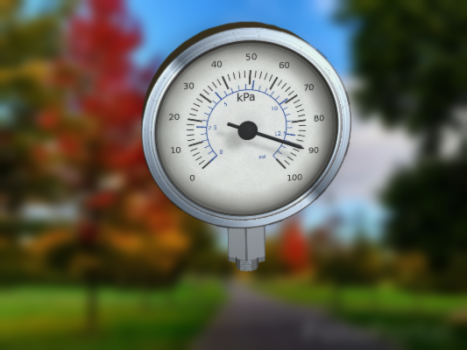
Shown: 90,kPa
